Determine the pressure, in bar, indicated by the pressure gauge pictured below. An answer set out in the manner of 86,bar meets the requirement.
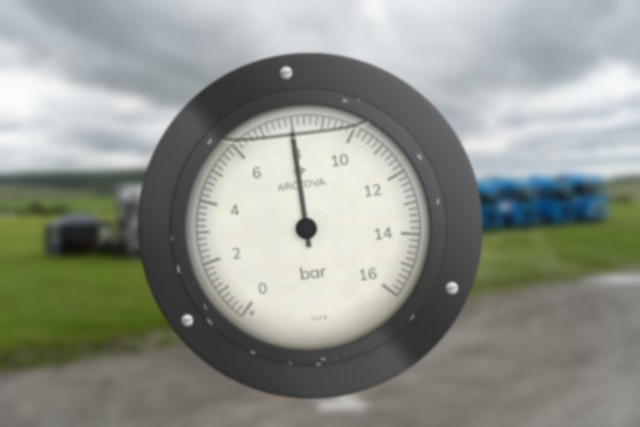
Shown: 8,bar
